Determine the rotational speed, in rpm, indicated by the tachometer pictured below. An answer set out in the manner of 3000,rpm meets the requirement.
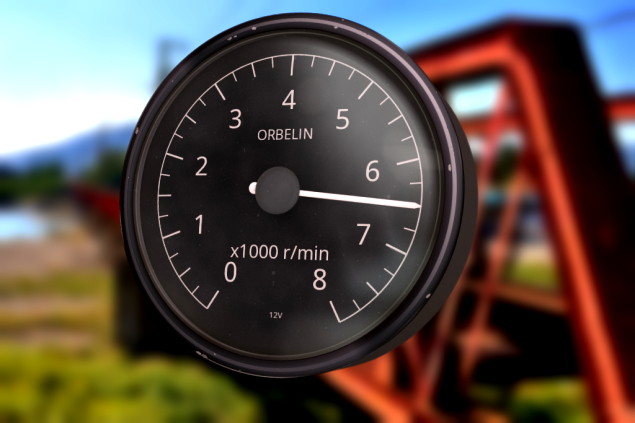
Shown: 6500,rpm
